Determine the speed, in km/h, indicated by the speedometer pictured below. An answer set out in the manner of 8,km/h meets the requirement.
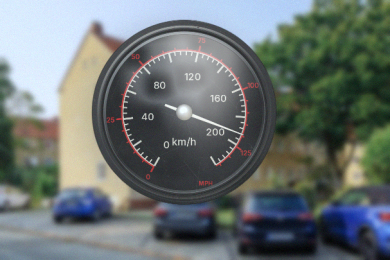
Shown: 192,km/h
